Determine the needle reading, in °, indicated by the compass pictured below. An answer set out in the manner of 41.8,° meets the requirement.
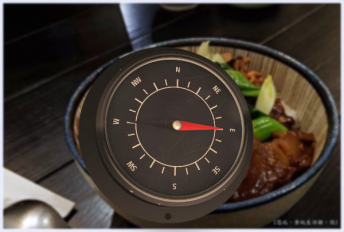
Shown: 90,°
